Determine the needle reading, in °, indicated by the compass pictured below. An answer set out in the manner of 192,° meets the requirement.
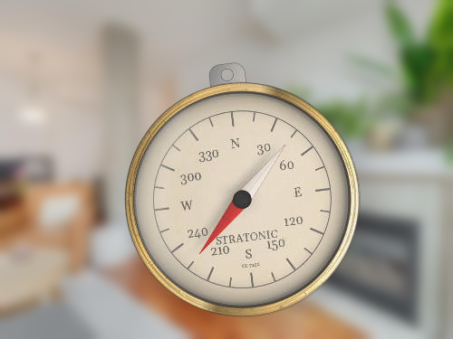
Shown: 225,°
